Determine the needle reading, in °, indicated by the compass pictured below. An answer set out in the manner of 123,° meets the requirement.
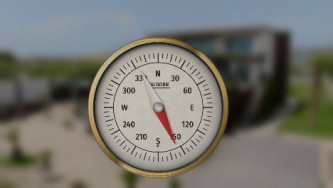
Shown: 155,°
